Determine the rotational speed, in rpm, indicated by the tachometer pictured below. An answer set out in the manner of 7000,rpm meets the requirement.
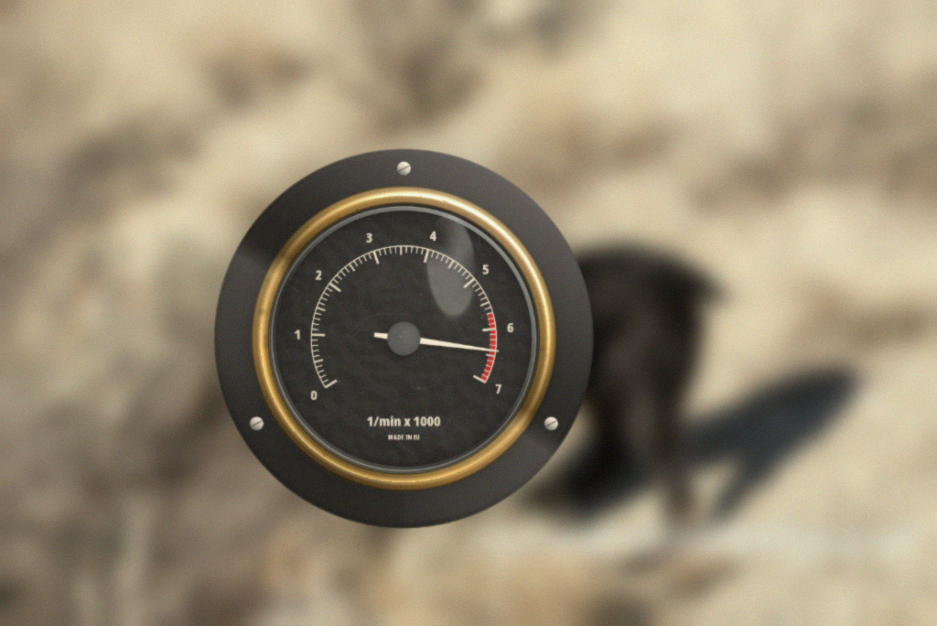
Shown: 6400,rpm
